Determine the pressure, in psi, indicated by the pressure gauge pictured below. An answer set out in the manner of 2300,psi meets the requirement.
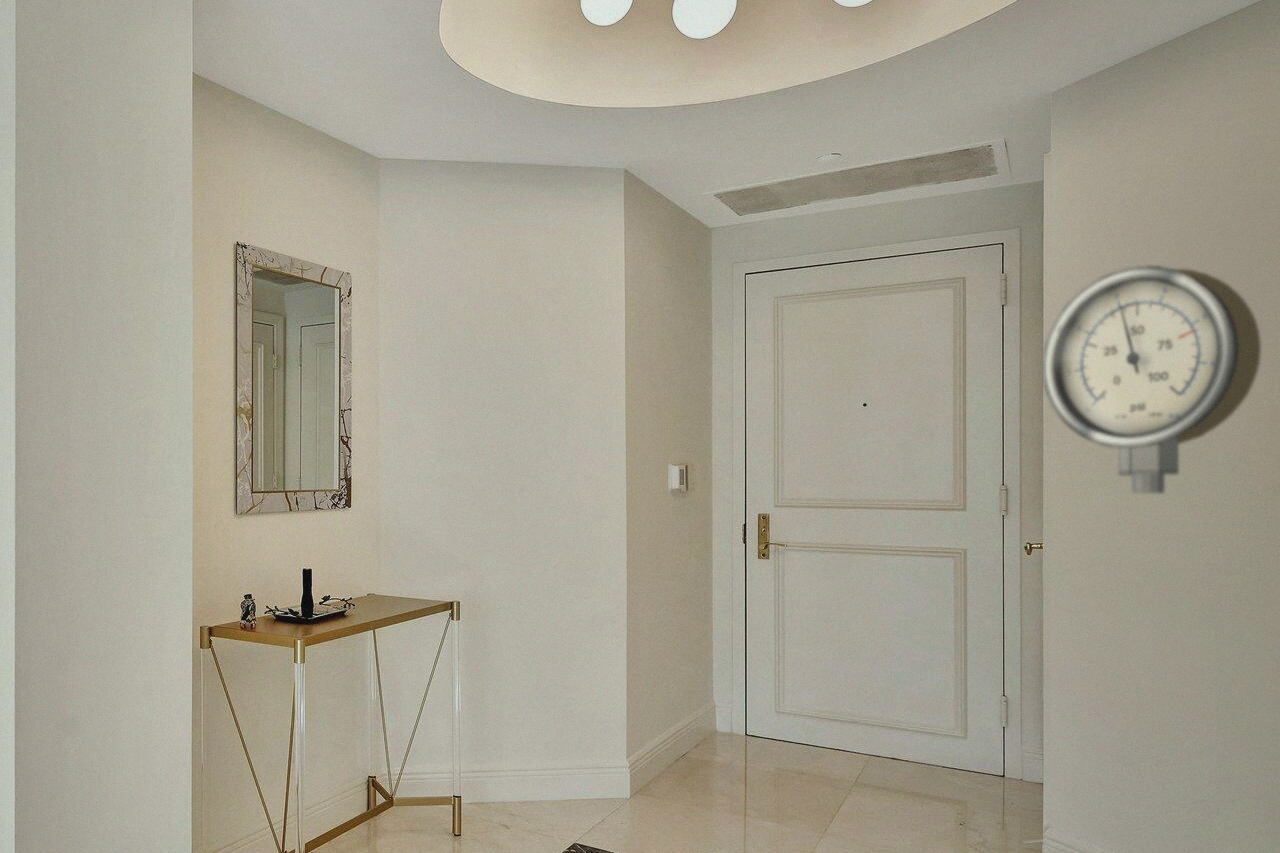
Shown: 45,psi
